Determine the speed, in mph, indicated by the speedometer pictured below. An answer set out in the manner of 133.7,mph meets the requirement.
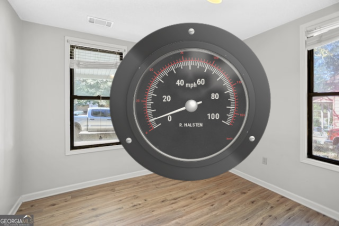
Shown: 5,mph
